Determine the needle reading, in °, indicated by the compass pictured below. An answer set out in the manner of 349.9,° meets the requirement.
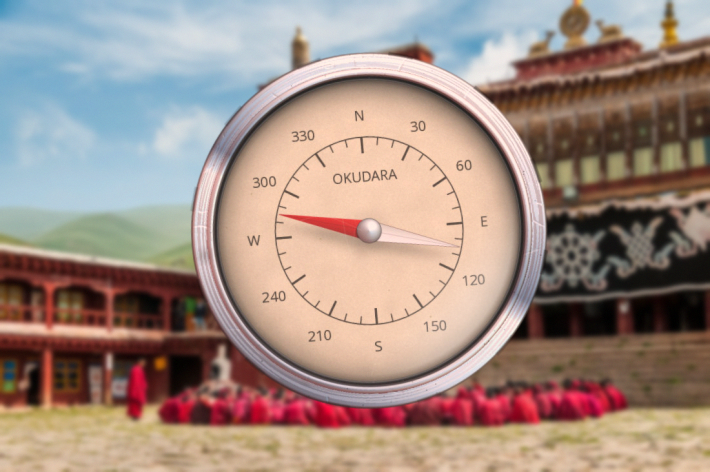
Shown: 285,°
